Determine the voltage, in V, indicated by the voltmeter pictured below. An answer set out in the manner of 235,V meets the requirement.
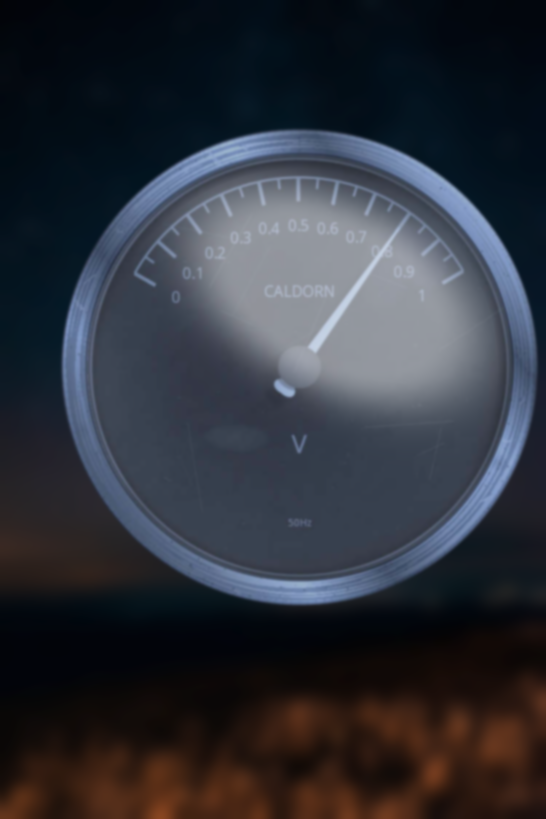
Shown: 0.8,V
